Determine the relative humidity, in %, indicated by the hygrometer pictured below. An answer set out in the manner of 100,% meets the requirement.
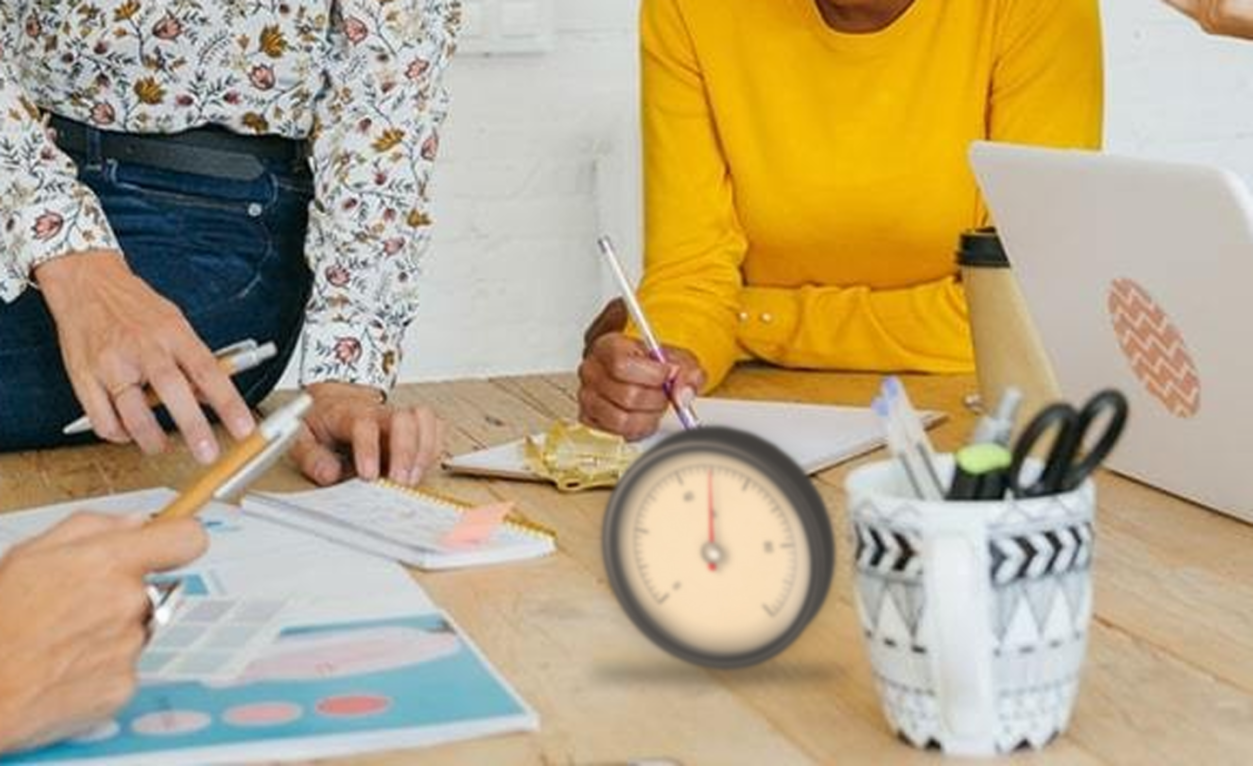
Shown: 50,%
